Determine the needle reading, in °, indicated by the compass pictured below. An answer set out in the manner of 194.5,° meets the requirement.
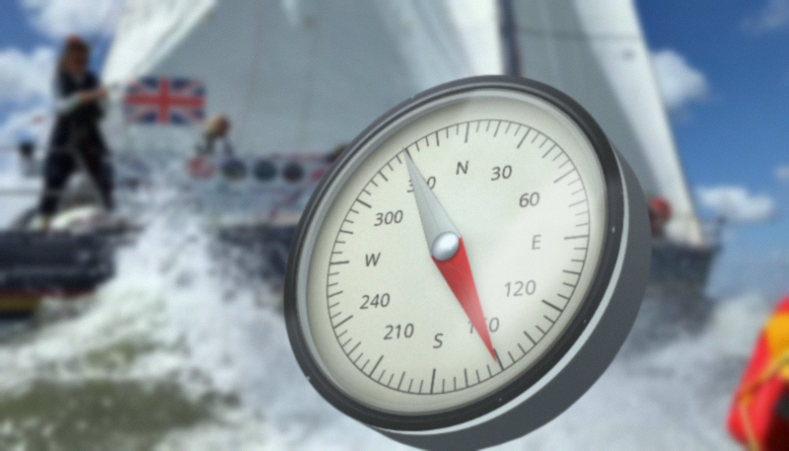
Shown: 150,°
